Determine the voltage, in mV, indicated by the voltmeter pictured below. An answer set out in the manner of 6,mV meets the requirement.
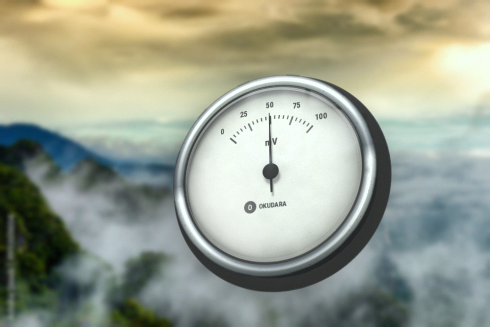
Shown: 50,mV
